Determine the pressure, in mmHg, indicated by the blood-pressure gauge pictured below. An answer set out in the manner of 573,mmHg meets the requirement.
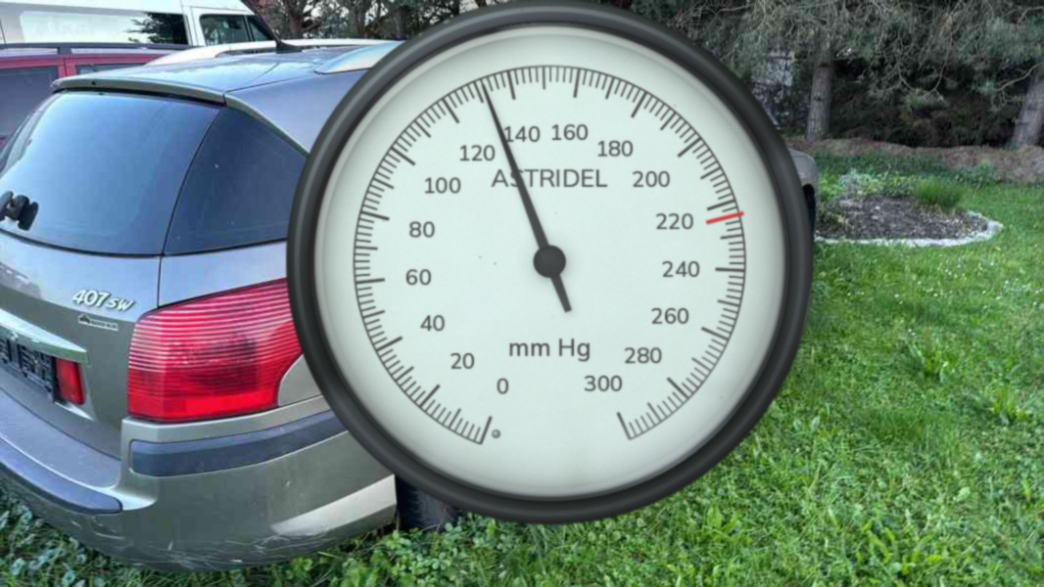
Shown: 132,mmHg
